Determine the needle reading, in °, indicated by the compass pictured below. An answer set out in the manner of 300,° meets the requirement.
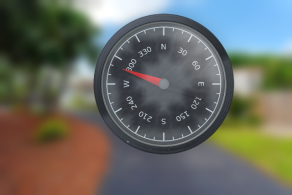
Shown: 290,°
